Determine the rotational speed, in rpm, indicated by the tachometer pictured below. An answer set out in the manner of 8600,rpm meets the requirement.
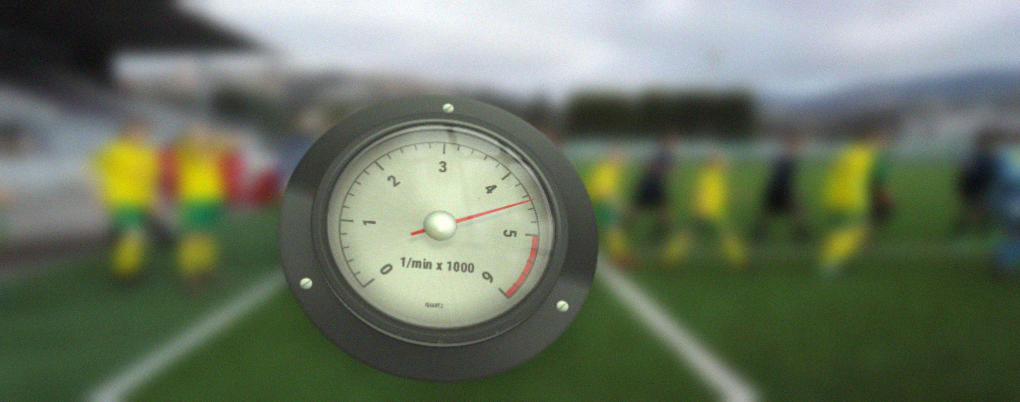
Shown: 4500,rpm
